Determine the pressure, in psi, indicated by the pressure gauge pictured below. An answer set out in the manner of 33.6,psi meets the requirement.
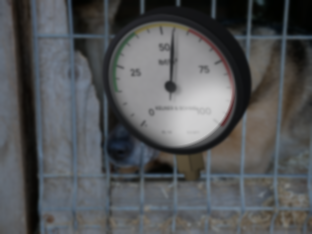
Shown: 55,psi
